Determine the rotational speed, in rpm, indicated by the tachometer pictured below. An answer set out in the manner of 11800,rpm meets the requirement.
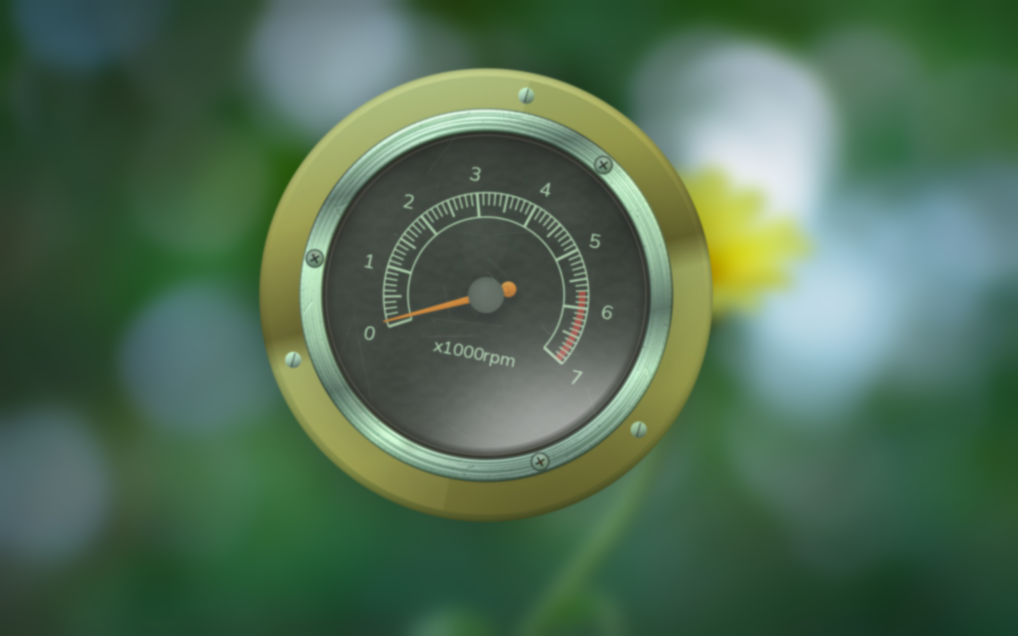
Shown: 100,rpm
